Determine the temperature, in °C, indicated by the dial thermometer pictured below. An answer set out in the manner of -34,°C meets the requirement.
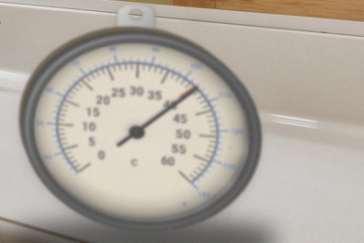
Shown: 40,°C
